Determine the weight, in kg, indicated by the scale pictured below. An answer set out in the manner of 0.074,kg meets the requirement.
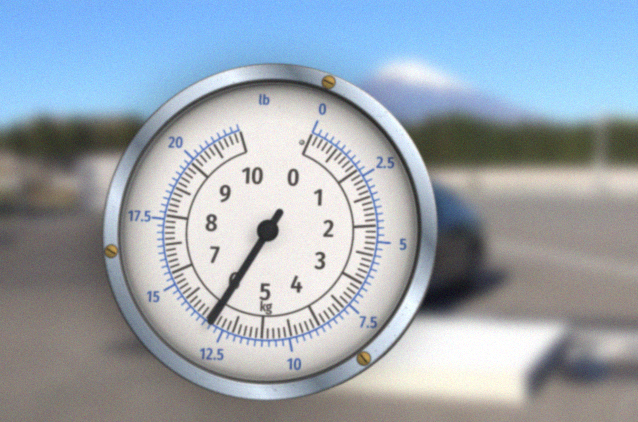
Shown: 5.9,kg
